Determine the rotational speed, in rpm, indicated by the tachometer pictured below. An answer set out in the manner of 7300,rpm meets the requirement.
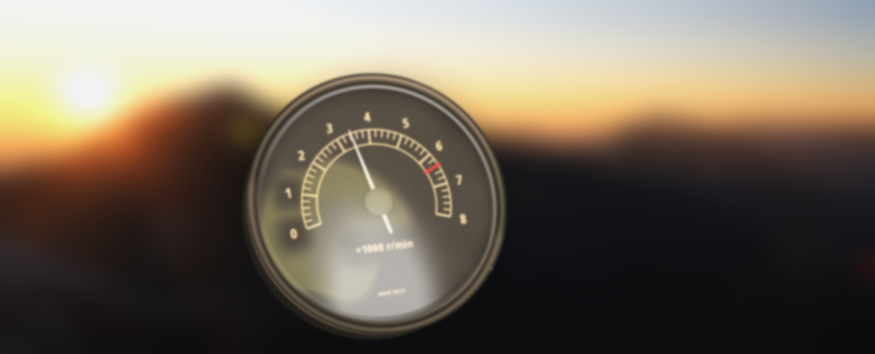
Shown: 3400,rpm
